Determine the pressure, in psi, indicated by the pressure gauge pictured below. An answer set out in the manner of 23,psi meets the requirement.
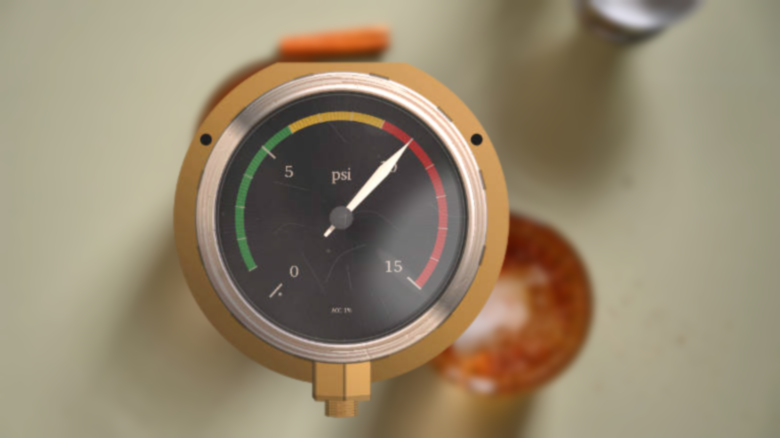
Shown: 10,psi
